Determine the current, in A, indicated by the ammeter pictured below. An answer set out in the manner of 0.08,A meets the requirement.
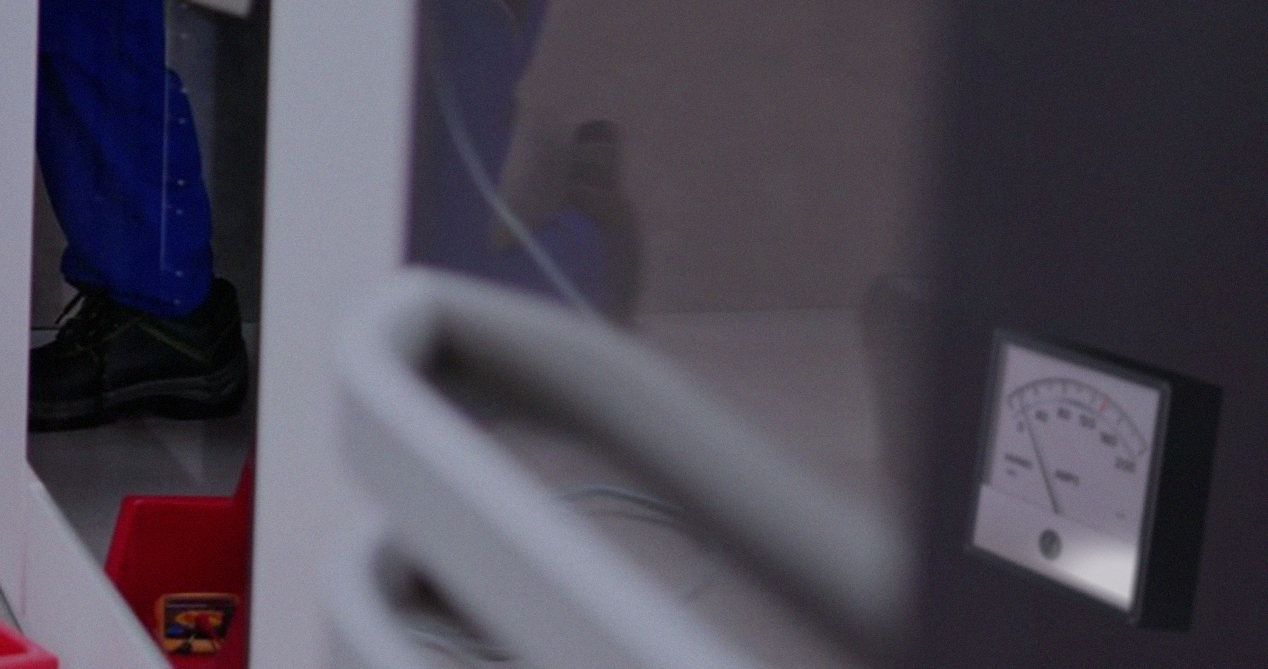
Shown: 20,A
